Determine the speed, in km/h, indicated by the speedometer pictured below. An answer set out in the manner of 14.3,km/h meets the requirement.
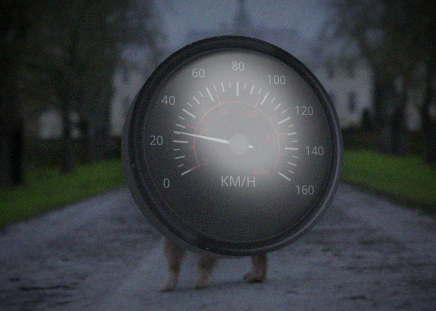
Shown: 25,km/h
